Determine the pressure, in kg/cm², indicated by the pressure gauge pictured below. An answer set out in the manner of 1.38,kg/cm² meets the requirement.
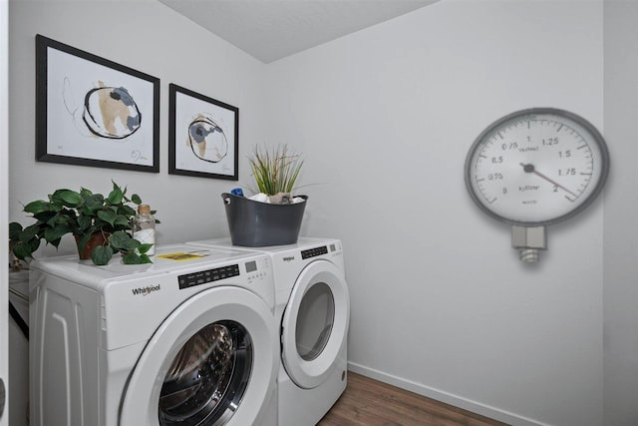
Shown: 1.95,kg/cm²
